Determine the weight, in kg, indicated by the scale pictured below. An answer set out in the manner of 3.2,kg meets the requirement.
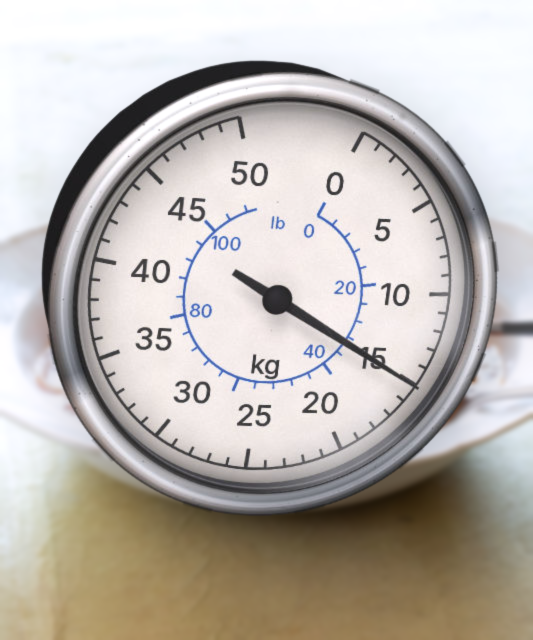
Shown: 15,kg
